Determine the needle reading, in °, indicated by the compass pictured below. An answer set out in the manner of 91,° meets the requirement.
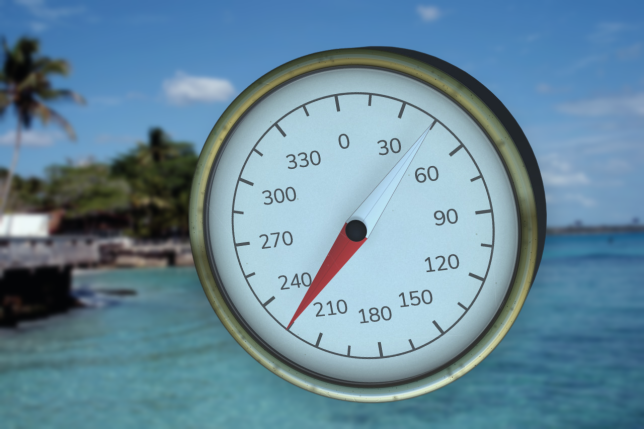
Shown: 225,°
